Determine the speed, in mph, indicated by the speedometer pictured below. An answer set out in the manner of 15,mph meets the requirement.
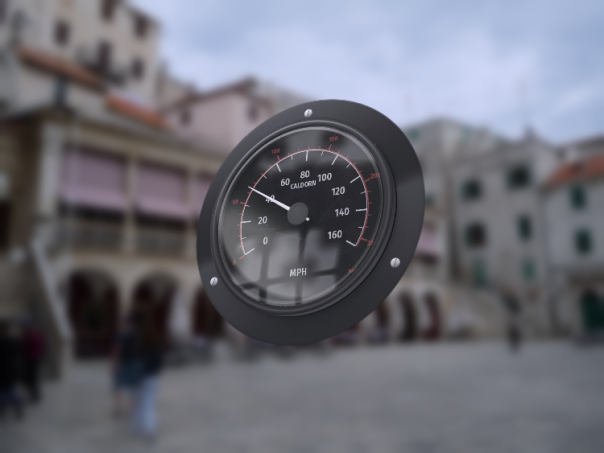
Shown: 40,mph
